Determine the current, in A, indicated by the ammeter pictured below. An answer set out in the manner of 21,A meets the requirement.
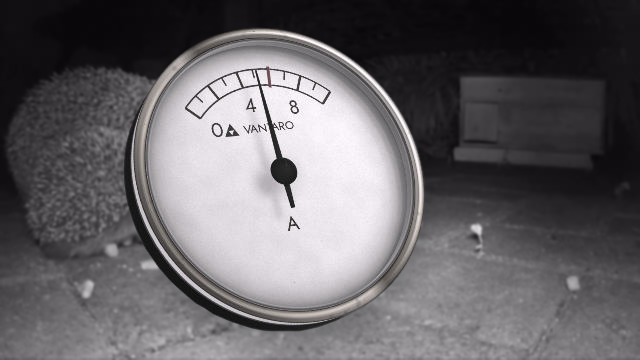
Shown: 5,A
